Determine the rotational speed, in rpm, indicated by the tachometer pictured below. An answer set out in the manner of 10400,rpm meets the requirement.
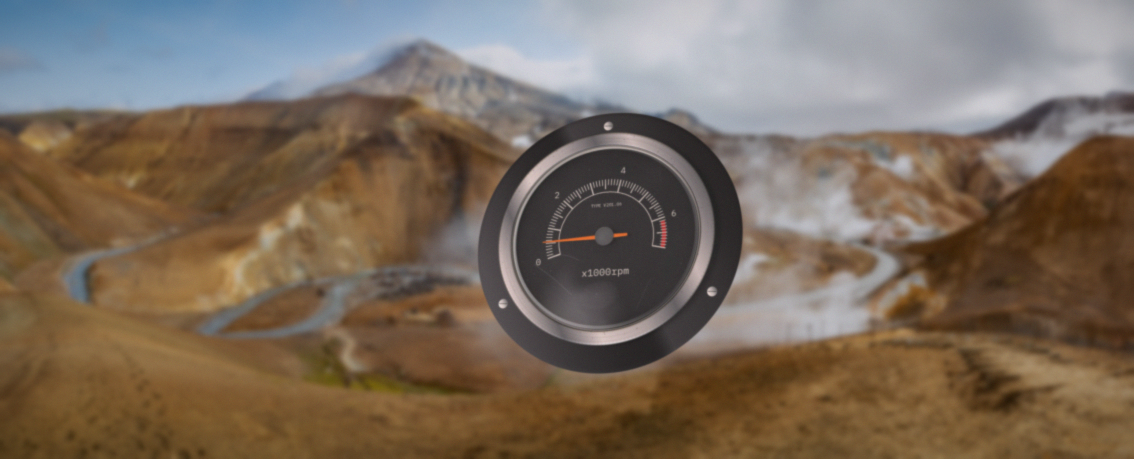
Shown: 500,rpm
